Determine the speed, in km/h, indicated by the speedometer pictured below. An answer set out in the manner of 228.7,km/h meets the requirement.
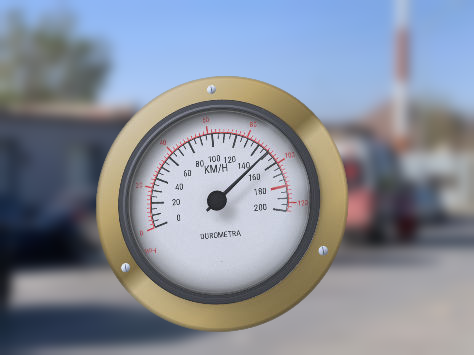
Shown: 150,km/h
